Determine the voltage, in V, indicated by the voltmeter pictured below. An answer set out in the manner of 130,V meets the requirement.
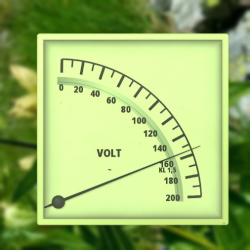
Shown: 155,V
